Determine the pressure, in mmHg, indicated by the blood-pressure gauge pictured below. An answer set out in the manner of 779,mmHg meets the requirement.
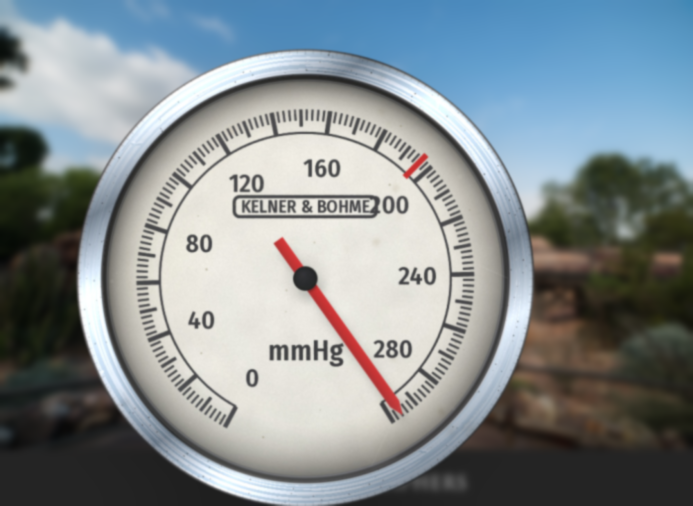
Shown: 296,mmHg
